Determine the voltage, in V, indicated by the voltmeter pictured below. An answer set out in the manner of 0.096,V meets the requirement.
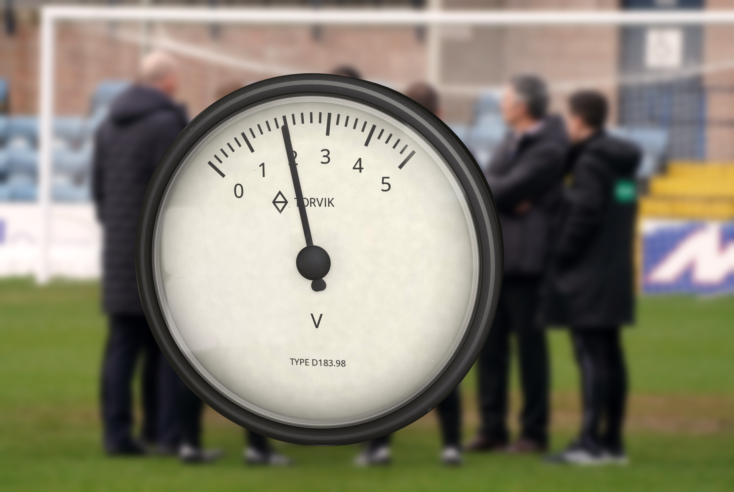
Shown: 2,V
